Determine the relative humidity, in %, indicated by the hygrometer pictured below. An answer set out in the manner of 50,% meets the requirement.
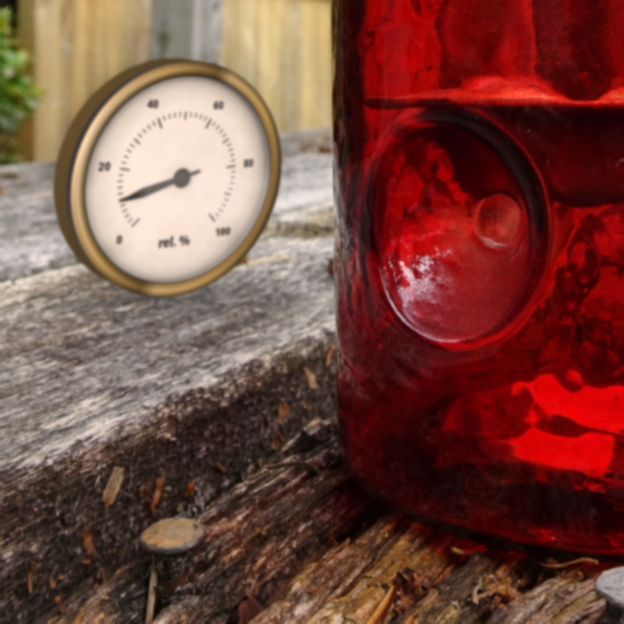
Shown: 10,%
